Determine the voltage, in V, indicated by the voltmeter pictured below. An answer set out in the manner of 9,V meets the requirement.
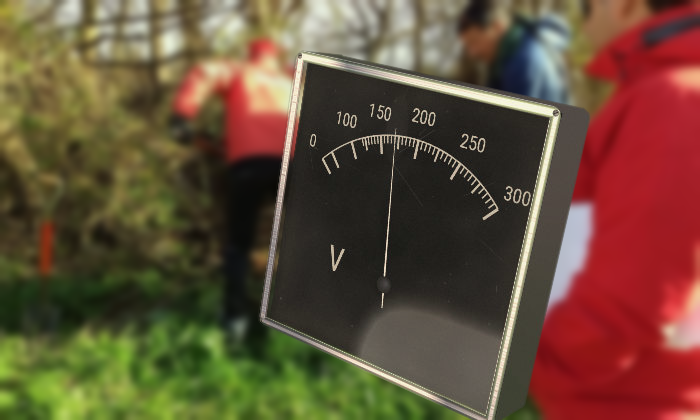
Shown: 175,V
